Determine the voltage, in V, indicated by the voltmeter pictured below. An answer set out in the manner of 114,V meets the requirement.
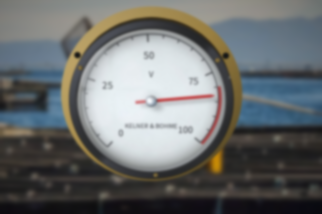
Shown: 82.5,V
